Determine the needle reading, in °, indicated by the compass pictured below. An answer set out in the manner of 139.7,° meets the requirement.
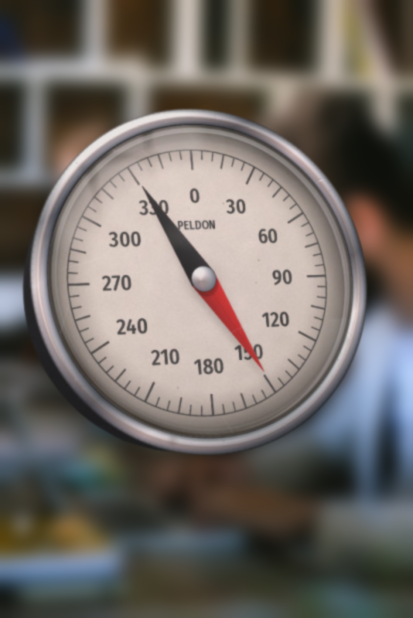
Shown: 150,°
